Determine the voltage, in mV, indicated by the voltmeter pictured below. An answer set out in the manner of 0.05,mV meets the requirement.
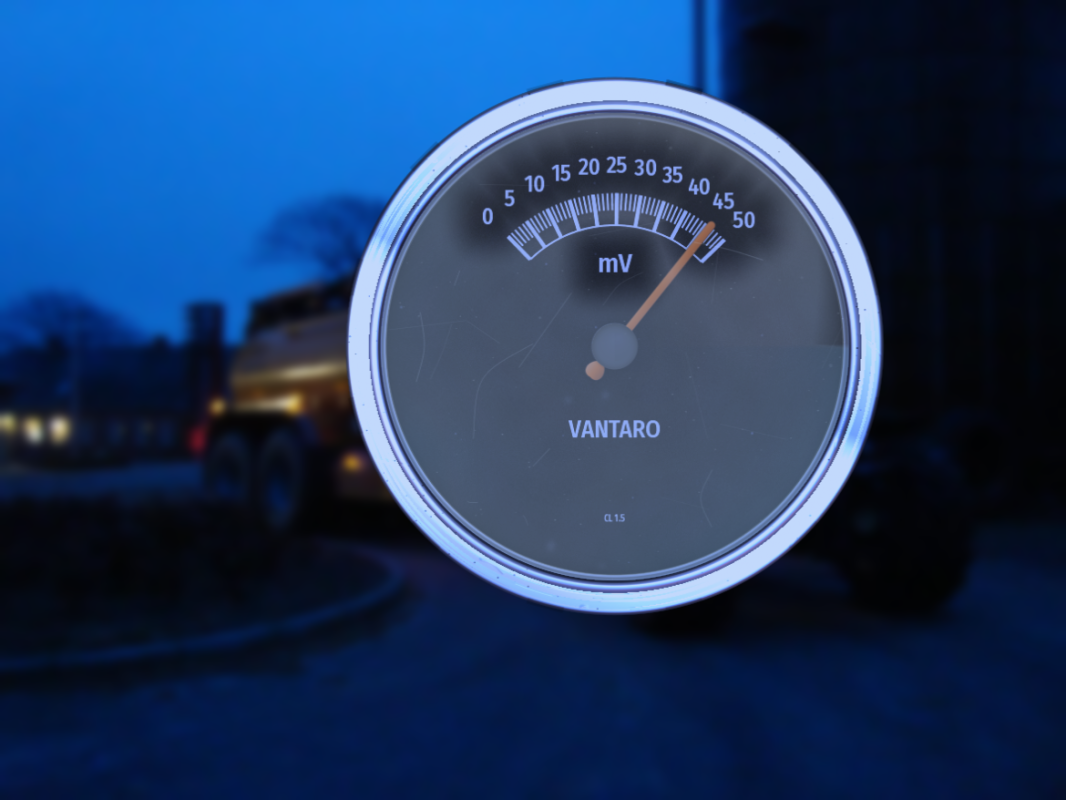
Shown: 46,mV
